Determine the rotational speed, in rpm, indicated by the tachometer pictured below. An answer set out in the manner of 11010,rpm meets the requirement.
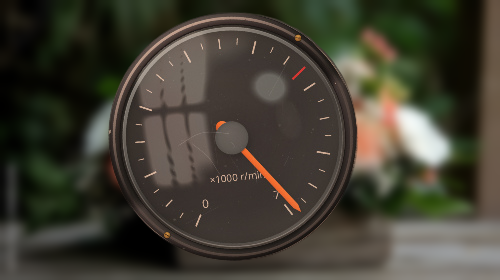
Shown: 6875,rpm
